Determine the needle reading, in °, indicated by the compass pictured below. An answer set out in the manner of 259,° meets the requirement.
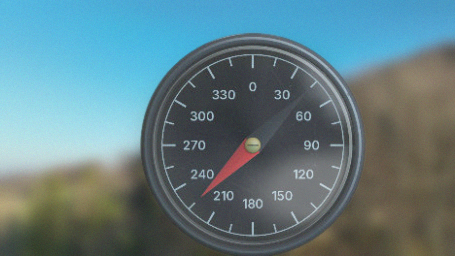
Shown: 225,°
